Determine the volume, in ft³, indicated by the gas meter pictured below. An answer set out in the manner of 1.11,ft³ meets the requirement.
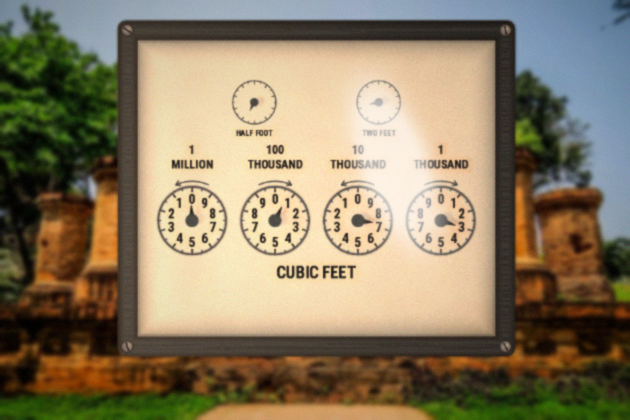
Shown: 7300,ft³
